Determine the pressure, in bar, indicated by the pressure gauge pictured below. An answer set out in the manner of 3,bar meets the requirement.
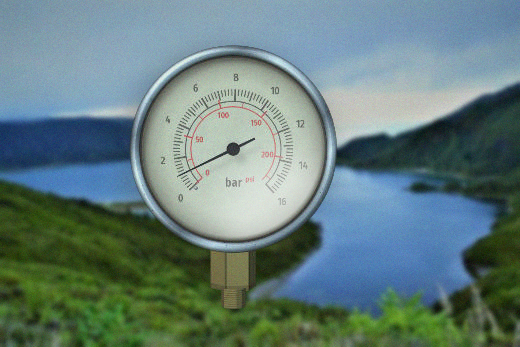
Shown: 1,bar
